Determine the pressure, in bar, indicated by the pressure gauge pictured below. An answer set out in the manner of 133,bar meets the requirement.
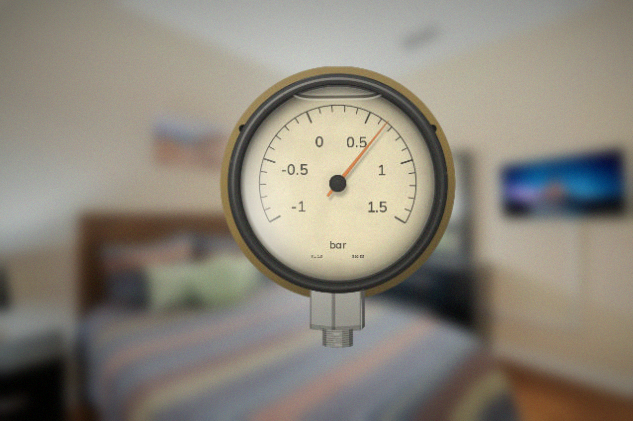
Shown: 0.65,bar
